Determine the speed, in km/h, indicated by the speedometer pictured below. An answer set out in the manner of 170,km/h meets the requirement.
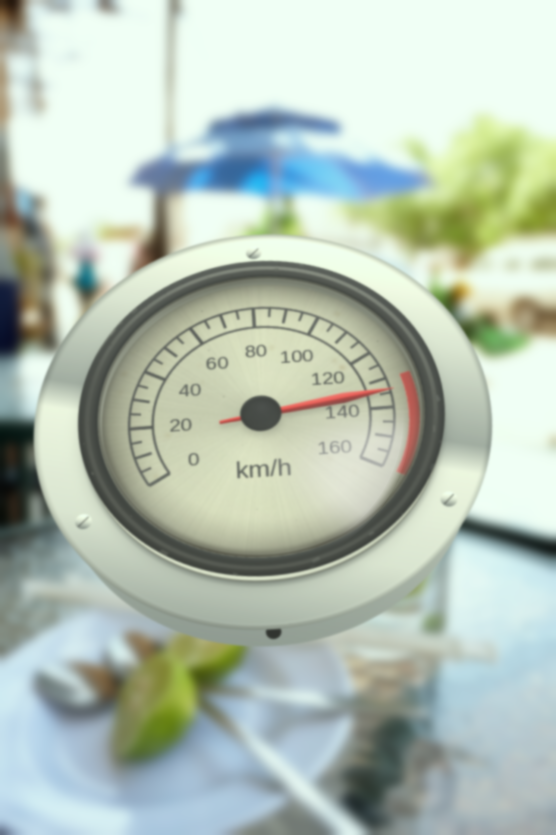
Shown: 135,km/h
